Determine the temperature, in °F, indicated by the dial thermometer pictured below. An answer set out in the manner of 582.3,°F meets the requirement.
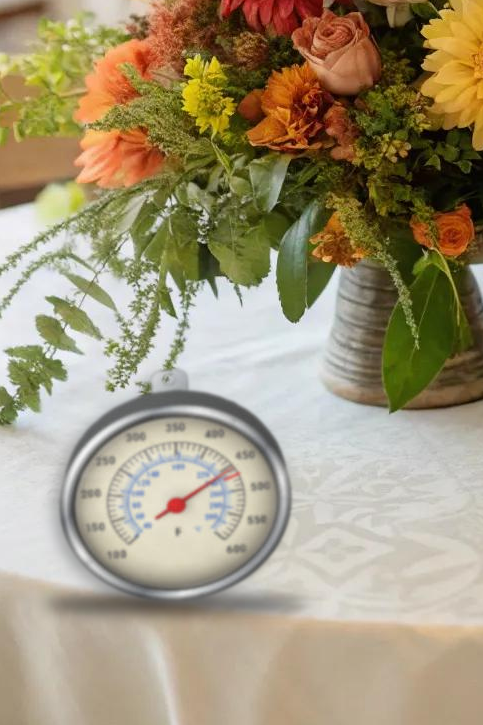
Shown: 450,°F
